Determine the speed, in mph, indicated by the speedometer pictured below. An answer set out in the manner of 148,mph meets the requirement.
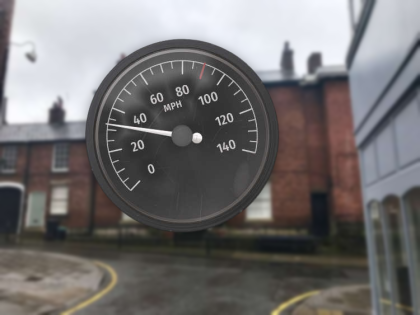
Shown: 32.5,mph
